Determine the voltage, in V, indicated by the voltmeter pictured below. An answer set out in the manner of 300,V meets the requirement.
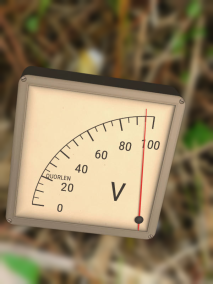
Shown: 95,V
